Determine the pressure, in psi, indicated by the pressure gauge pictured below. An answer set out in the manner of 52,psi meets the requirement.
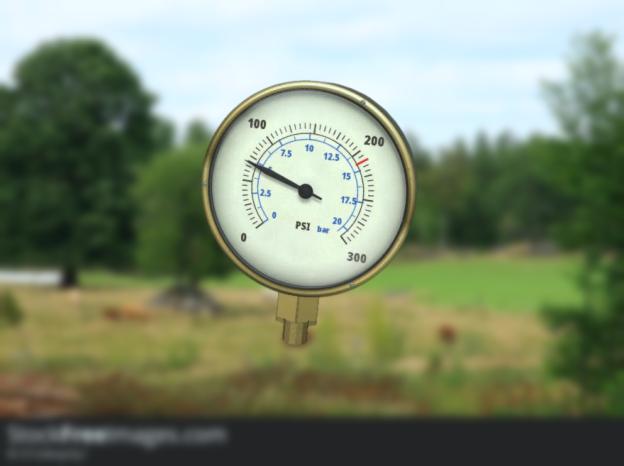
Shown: 70,psi
